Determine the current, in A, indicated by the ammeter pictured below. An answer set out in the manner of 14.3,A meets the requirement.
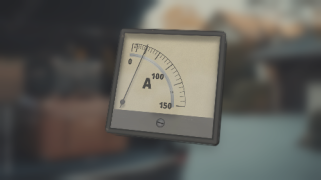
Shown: 50,A
